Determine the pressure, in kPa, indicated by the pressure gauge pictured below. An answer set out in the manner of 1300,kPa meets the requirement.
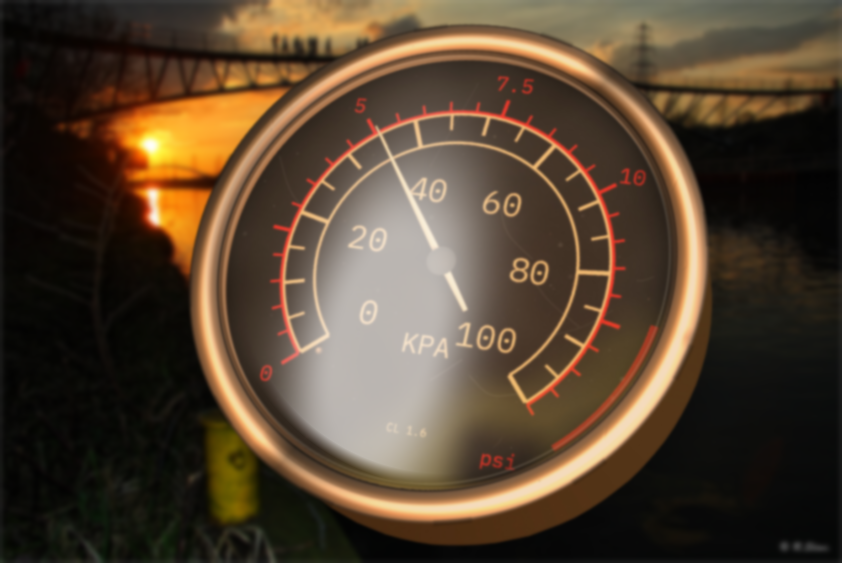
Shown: 35,kPa
